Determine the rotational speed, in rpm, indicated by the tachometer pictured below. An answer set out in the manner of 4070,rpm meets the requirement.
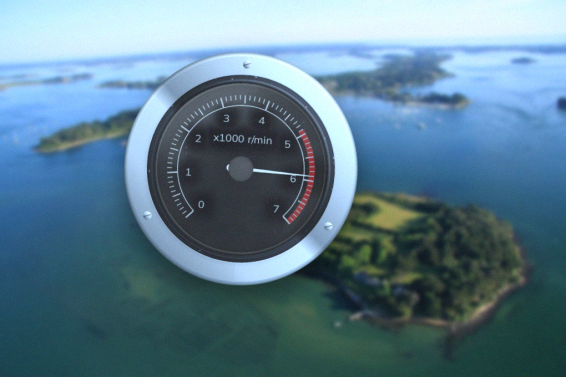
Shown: 5900,rpm
